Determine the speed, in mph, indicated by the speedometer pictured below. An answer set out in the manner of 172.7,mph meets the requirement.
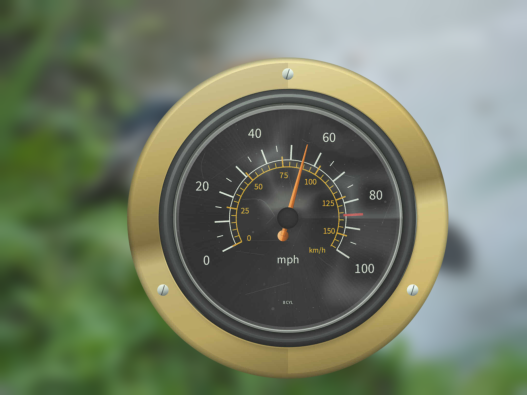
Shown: 55,mph
